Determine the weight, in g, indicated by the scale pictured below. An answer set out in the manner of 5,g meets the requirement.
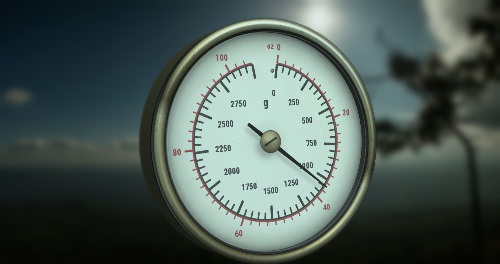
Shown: 1050,g
